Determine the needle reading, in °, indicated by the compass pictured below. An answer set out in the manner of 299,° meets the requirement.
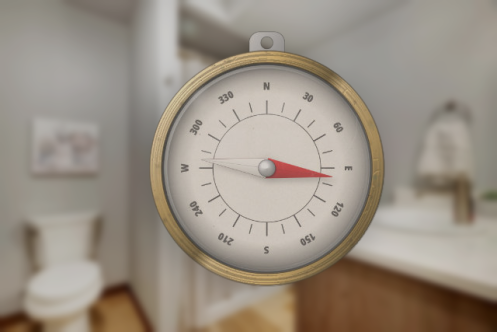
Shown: 97.5,°
